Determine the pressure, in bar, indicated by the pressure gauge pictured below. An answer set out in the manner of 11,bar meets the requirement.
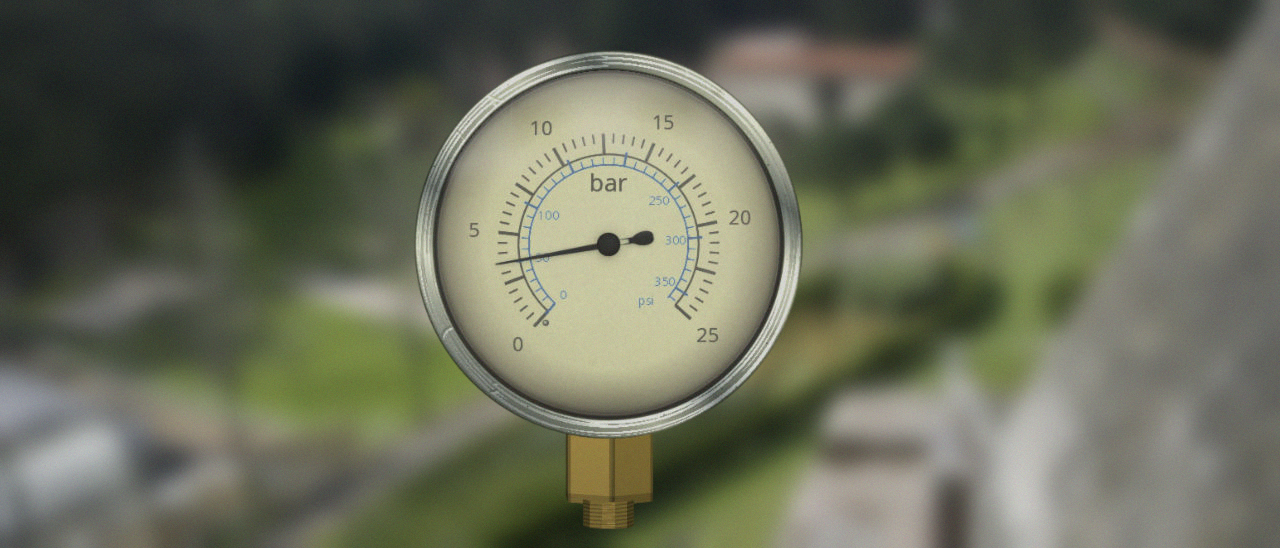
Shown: 3.5,bar
